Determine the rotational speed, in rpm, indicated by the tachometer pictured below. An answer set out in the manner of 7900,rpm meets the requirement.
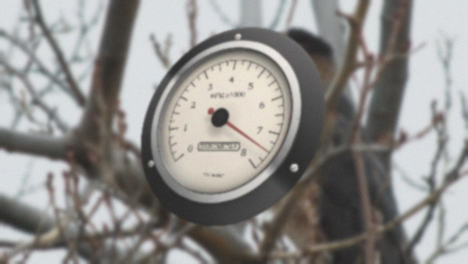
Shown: 7500,rpm
